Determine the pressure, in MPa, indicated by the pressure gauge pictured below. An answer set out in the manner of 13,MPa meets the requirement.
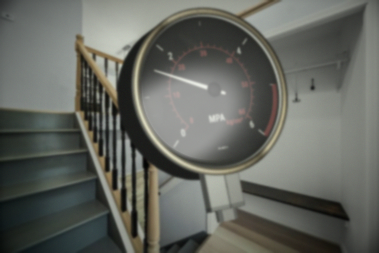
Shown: 1.5,MPa
